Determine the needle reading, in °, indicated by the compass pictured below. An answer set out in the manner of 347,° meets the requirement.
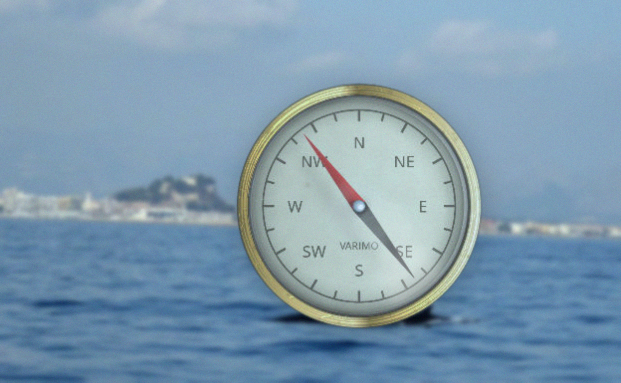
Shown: 322.5,°
